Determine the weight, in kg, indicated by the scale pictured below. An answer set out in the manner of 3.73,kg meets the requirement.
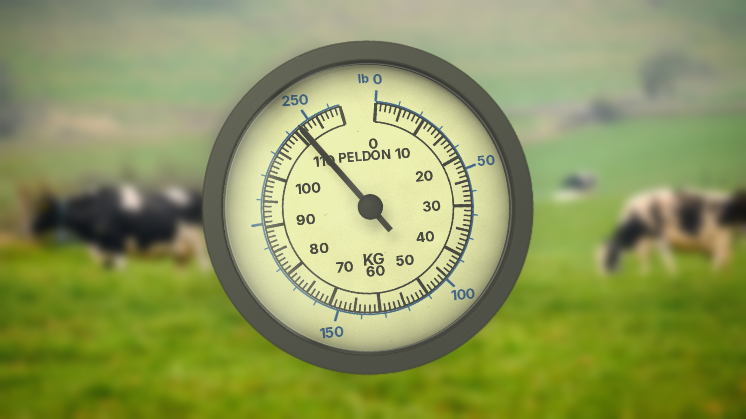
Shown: 111,kg
